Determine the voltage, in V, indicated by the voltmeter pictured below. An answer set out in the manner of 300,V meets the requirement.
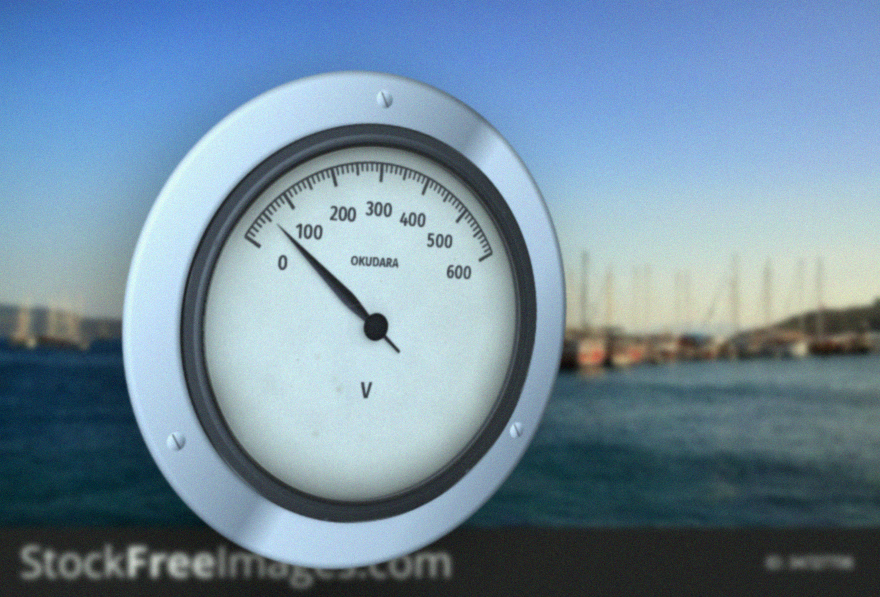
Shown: 50,V
